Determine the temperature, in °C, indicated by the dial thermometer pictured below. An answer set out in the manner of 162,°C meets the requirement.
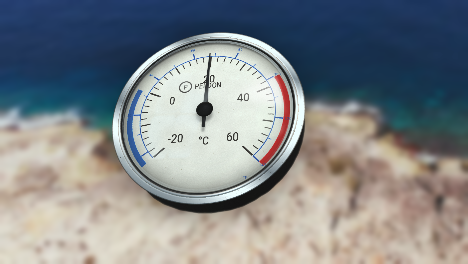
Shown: 20,°C
